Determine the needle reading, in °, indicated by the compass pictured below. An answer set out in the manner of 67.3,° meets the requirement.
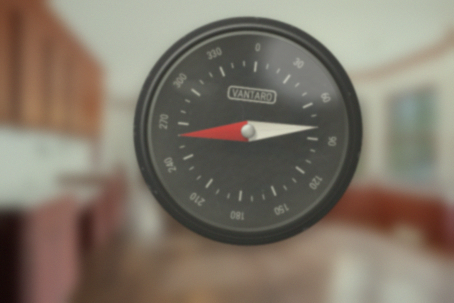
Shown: 260,°
